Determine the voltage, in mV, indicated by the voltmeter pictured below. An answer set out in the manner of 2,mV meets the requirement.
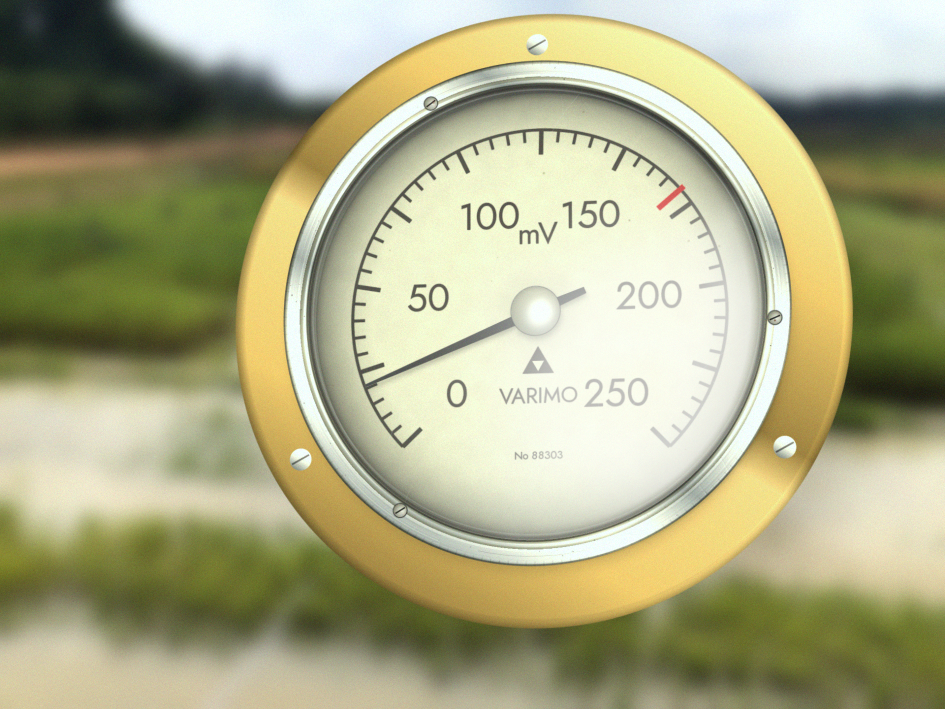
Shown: 20,mV
